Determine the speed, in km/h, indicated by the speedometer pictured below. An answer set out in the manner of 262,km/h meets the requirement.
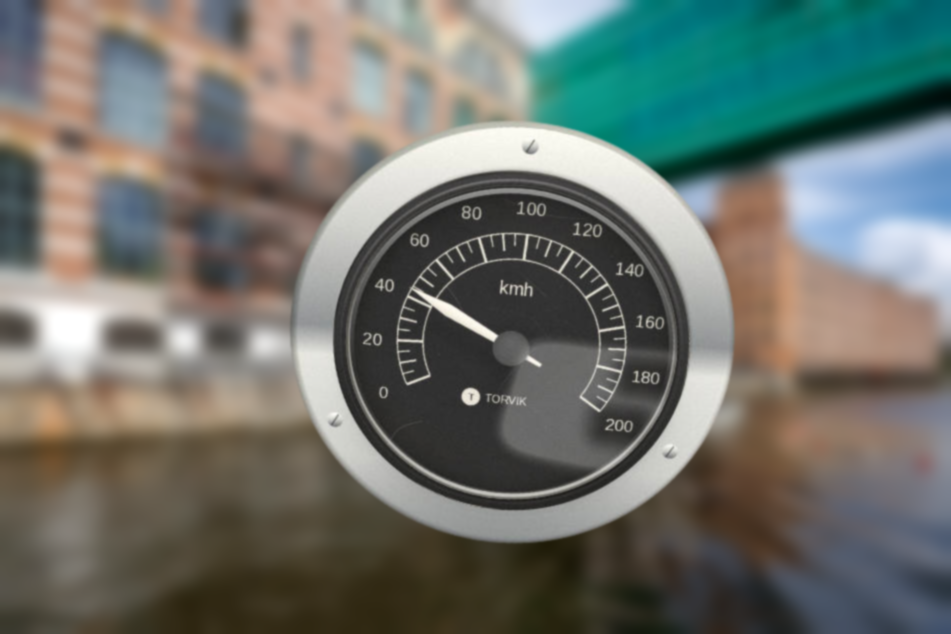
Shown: 45,km/h
